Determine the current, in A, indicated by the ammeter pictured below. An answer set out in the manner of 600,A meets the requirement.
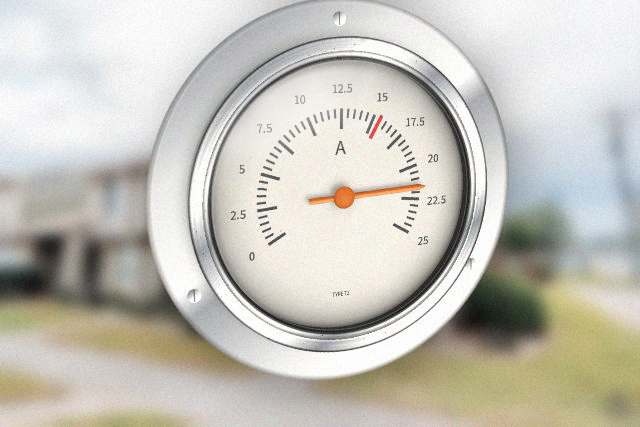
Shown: 21.5,A
